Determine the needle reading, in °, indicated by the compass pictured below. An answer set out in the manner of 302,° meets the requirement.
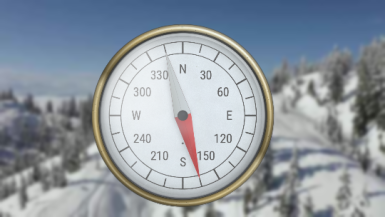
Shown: 165,°
